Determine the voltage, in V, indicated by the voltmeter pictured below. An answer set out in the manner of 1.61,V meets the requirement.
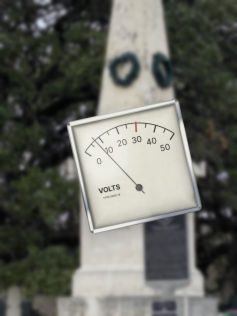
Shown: 7.5,V
